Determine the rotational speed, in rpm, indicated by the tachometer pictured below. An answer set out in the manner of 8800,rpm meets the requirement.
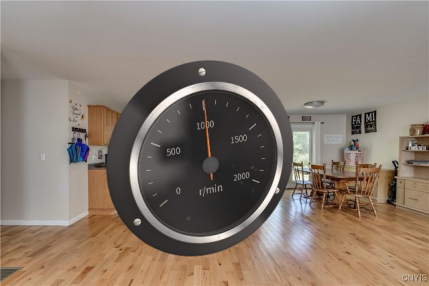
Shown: 1000,rpm
